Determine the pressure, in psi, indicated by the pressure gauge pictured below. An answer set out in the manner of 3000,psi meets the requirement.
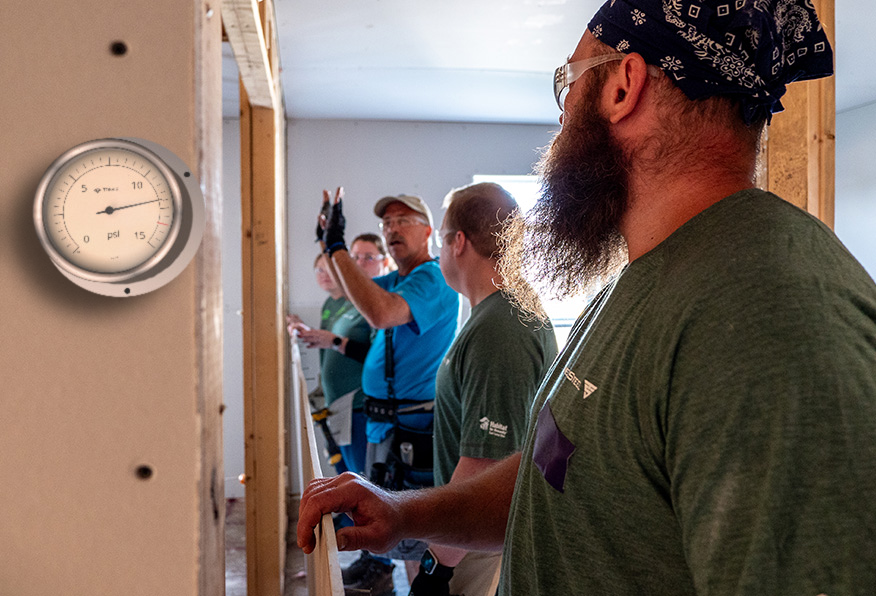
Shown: 12,psi
